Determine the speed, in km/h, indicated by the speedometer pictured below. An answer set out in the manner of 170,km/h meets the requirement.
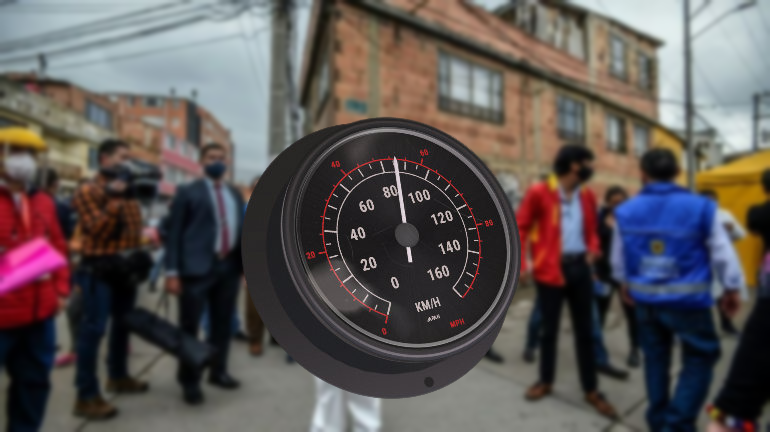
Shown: 85,km/h
